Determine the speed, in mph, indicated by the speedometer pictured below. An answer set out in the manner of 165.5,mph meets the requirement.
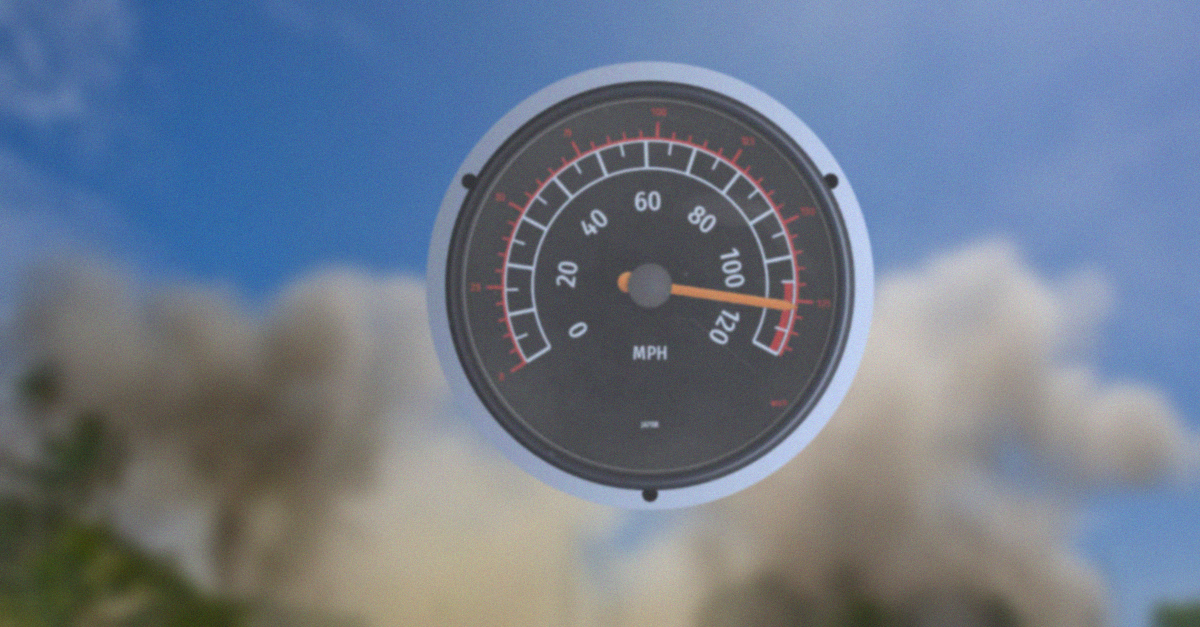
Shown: 110,mph
